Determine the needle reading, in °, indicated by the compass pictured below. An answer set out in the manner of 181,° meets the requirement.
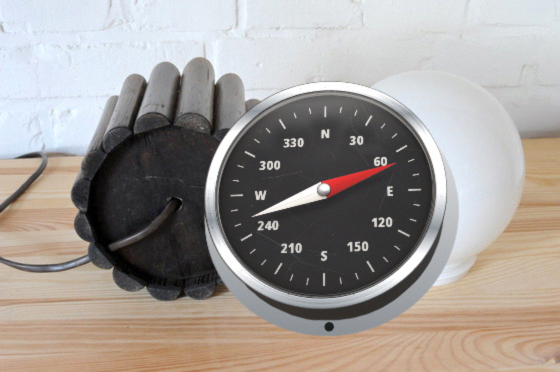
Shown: 70,°
